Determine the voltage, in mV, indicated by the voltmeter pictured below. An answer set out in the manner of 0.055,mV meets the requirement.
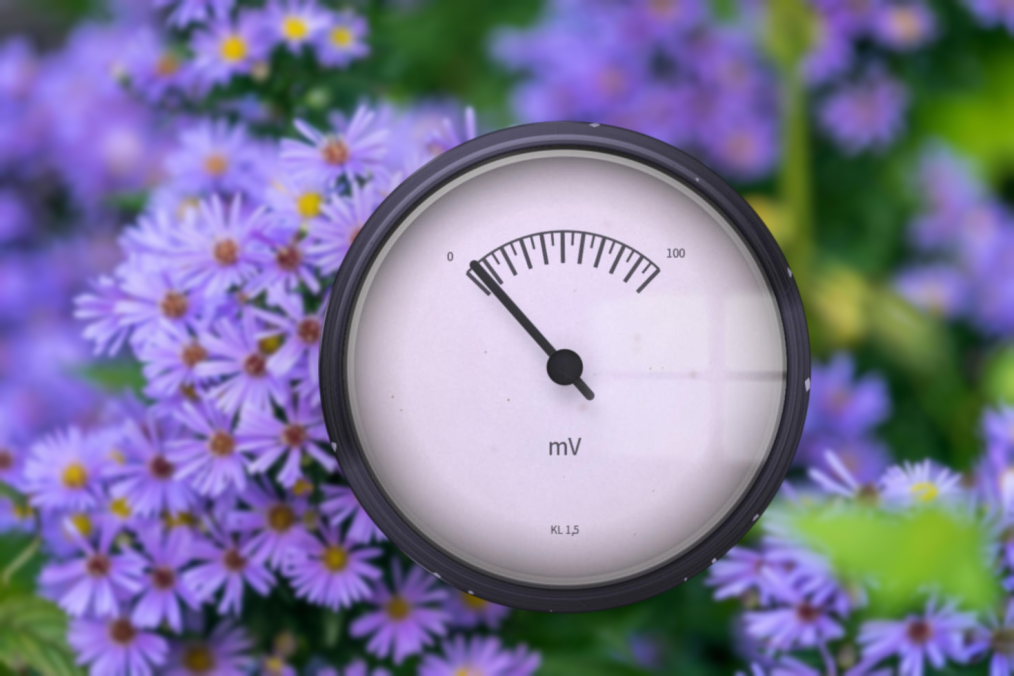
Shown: 5,mV
